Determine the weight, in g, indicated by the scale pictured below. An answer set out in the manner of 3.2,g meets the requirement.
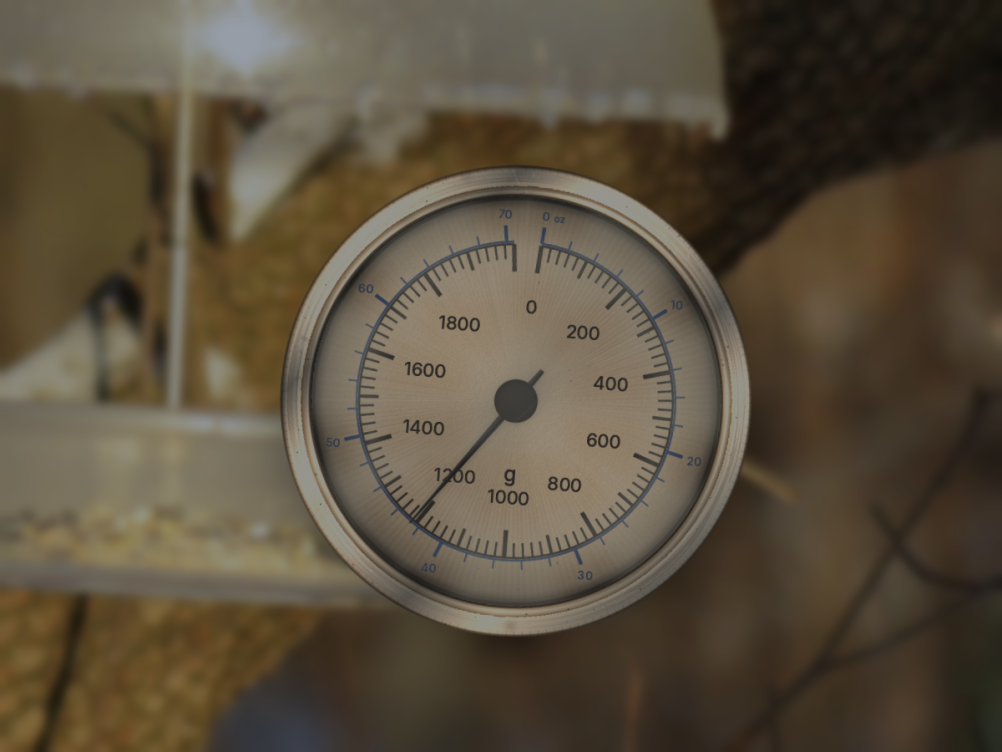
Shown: 1210,g
